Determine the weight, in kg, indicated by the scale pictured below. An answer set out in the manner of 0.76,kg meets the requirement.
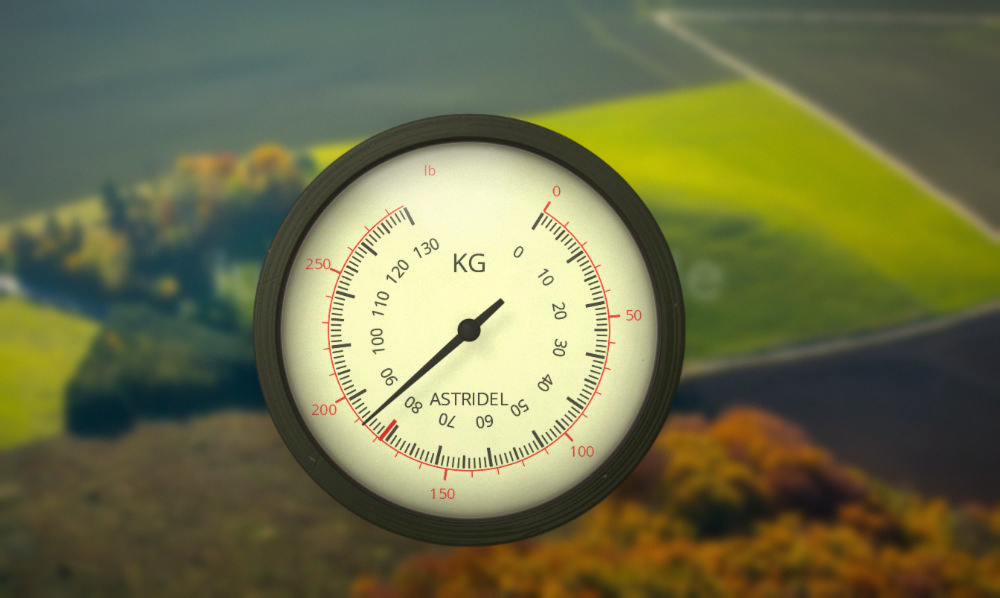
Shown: 85,kg
